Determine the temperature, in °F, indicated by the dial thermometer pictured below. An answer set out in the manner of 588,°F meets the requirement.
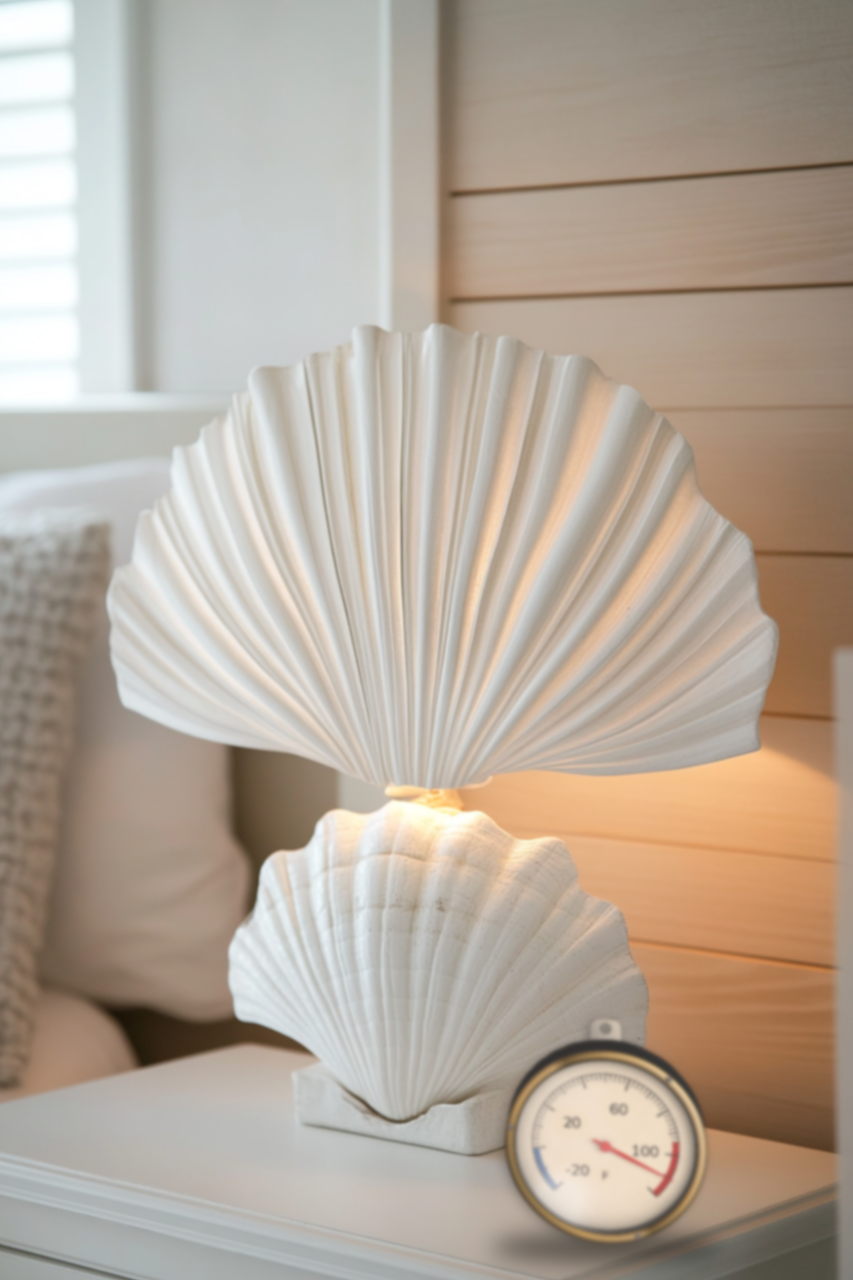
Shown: 110,°F
